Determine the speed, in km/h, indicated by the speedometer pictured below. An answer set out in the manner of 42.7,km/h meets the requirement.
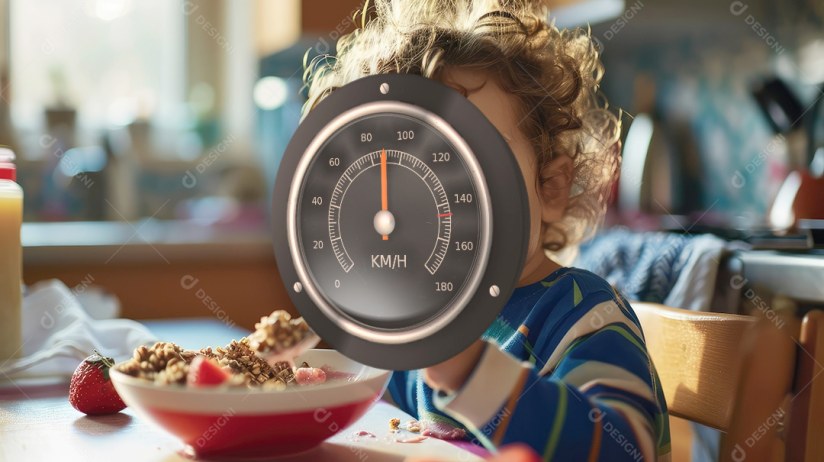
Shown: 90,km/h
